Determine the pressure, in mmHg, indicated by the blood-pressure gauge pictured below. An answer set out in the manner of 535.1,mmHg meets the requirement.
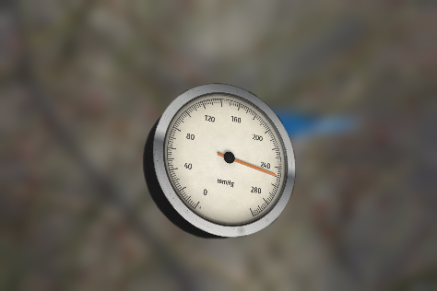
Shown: 250,mmHg
